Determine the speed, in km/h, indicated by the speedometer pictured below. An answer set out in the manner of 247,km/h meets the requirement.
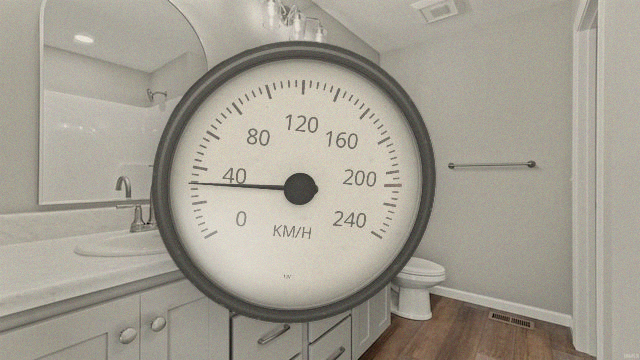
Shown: 32,km/h
